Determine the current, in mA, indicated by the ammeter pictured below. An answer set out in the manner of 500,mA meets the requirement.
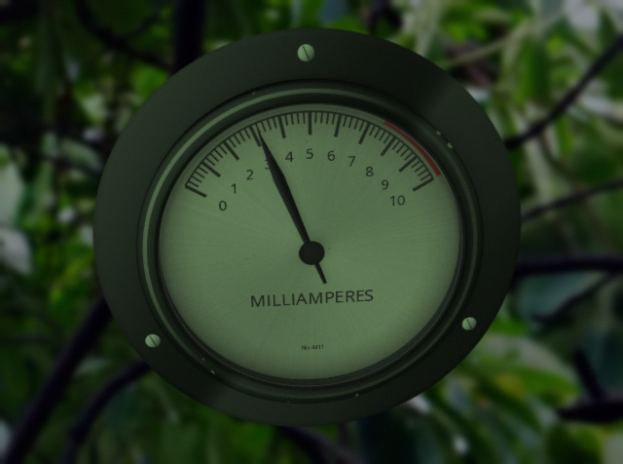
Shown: 3.2,mA
